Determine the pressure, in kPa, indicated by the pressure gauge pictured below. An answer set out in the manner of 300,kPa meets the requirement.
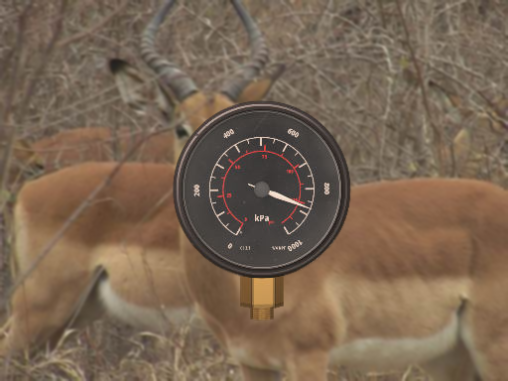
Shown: 875,kPa
